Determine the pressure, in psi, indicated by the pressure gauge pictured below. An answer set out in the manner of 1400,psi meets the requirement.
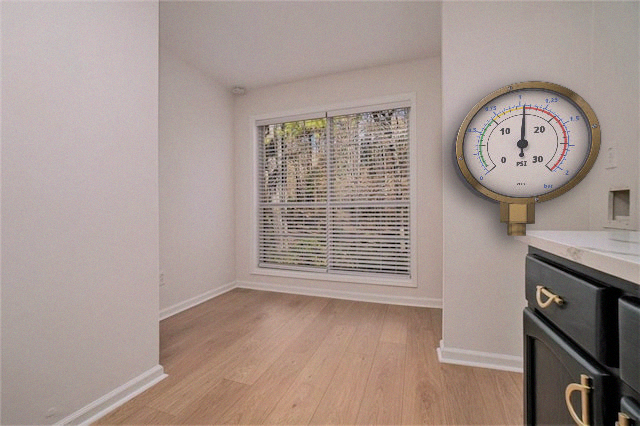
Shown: 15,psi
